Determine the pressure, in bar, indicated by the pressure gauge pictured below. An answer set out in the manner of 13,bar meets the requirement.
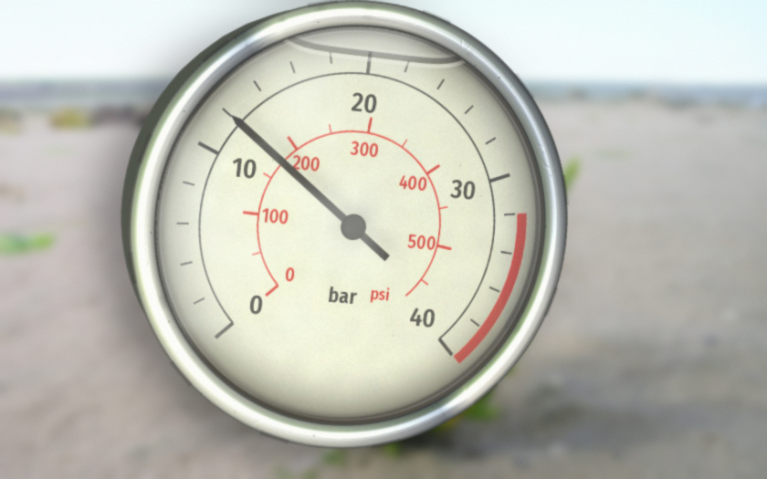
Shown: 12,bar
